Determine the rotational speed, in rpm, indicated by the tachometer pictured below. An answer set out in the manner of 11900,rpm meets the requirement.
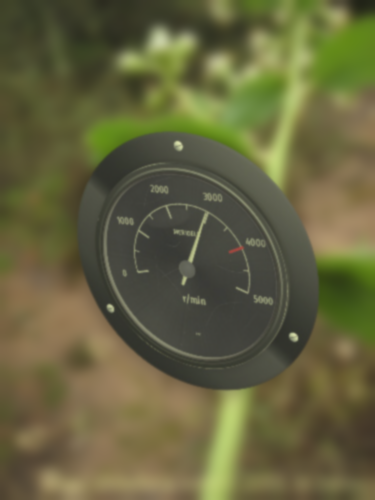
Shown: 3000,rpm
